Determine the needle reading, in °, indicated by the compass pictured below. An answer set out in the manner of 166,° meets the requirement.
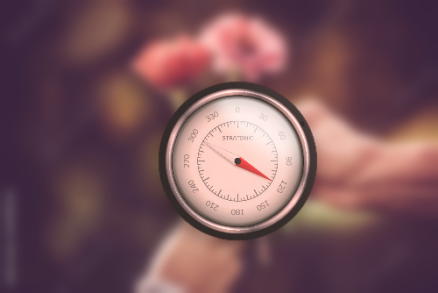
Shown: 120,°
